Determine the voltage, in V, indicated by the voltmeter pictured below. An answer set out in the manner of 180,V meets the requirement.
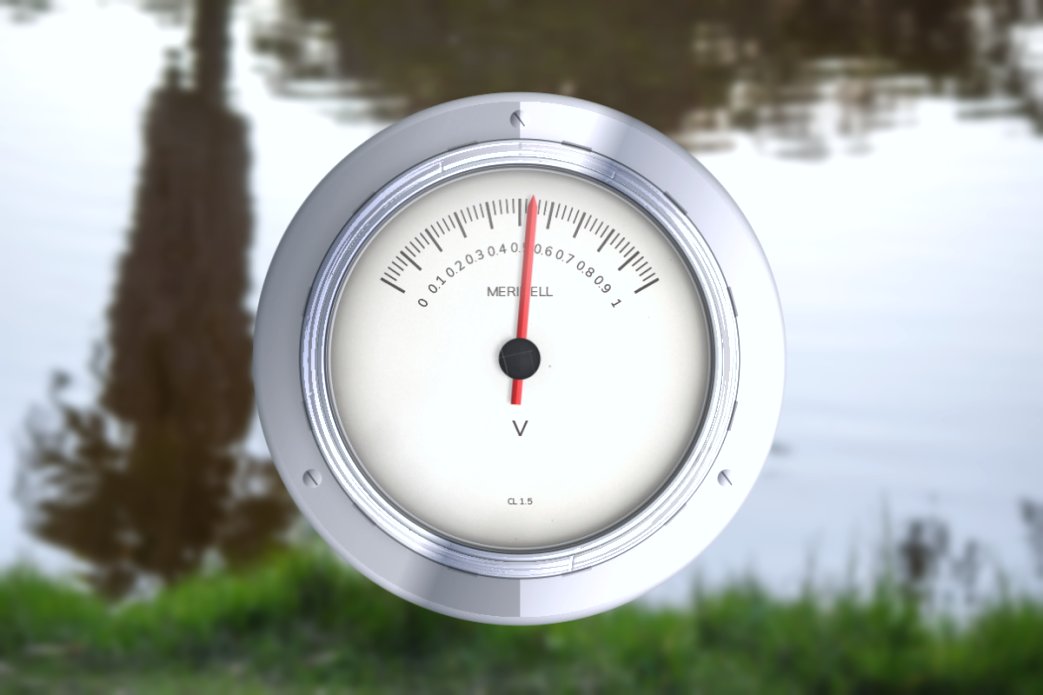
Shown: 0.54,V
